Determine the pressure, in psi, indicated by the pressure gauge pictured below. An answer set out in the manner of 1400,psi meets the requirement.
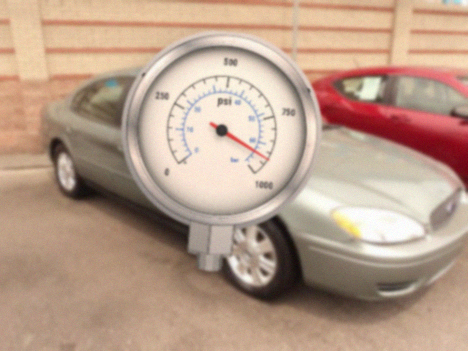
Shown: 925,psi
